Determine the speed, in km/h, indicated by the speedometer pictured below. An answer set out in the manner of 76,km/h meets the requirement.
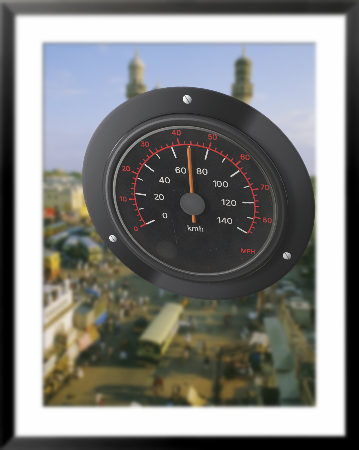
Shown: 70,km/h
